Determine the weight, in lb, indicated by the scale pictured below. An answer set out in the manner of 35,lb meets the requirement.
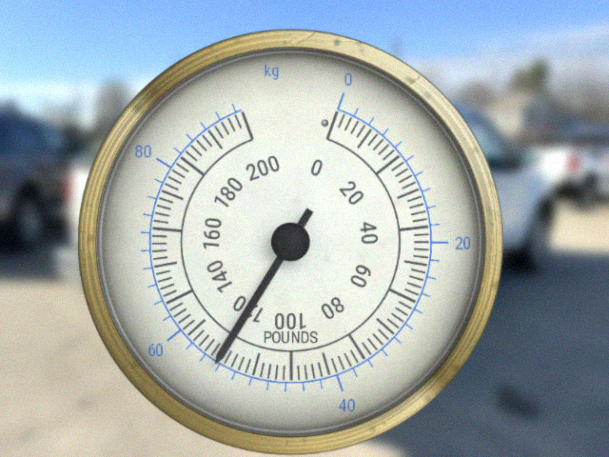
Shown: 120,lb
